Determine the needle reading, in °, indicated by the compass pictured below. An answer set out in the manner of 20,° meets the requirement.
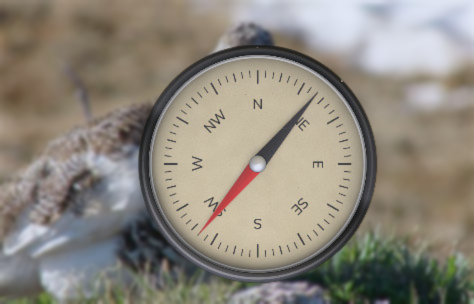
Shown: 220,°
